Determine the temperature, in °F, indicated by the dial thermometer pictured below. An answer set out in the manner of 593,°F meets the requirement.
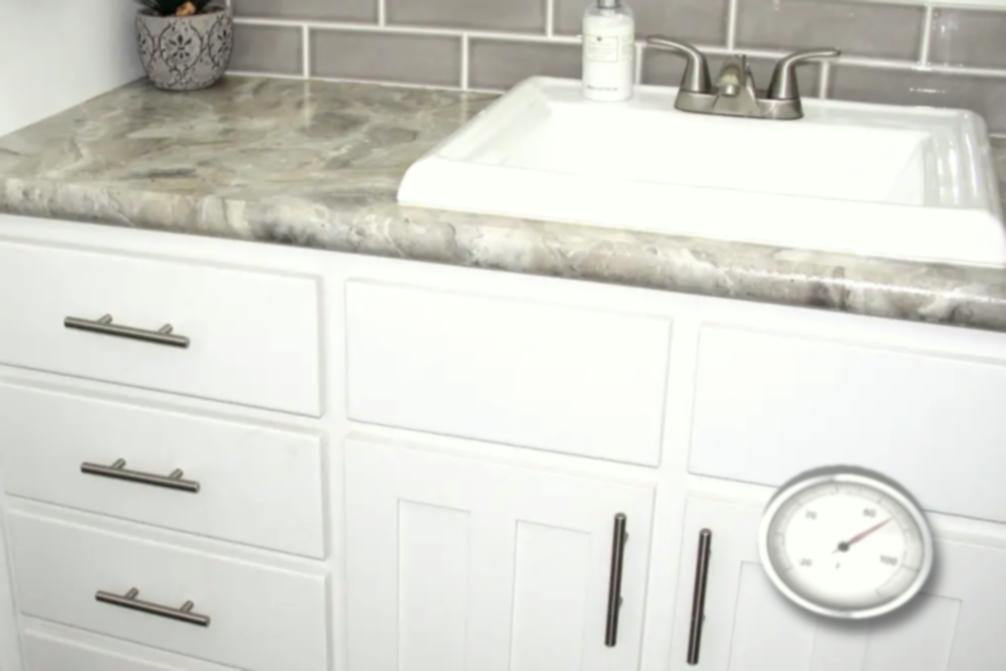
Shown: 70,°F
